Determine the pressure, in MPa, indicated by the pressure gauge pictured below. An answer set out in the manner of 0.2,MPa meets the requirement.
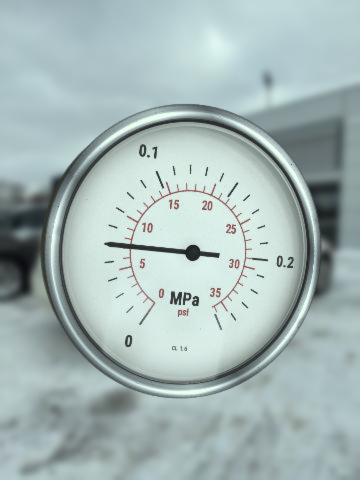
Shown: 0.05,MPa
